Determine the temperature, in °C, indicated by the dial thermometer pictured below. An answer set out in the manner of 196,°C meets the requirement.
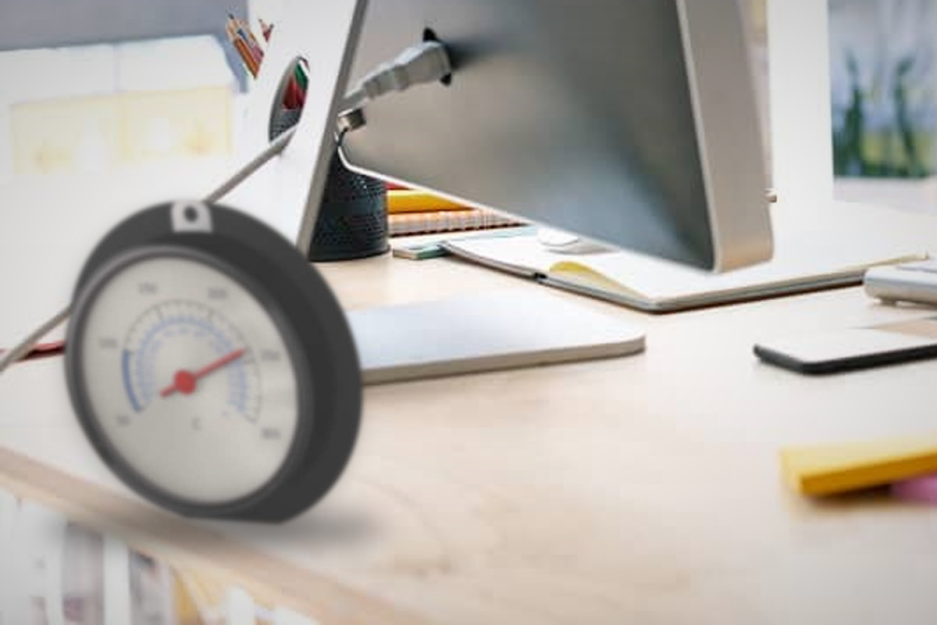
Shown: 240,°C
